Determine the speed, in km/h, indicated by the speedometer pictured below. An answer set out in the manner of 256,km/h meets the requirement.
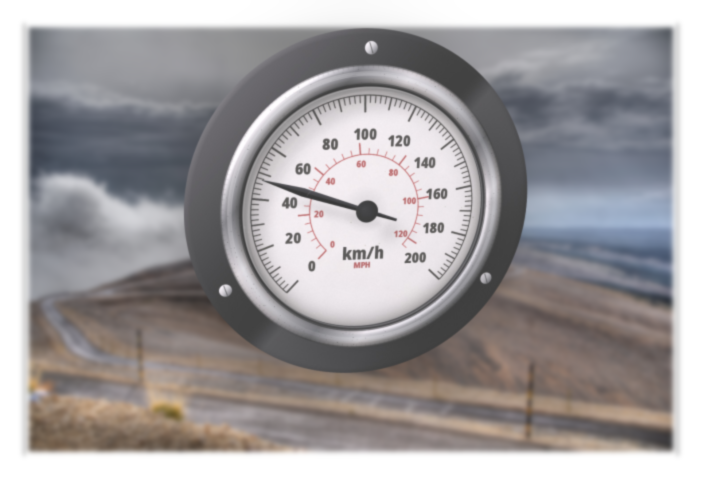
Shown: 48,km/h
